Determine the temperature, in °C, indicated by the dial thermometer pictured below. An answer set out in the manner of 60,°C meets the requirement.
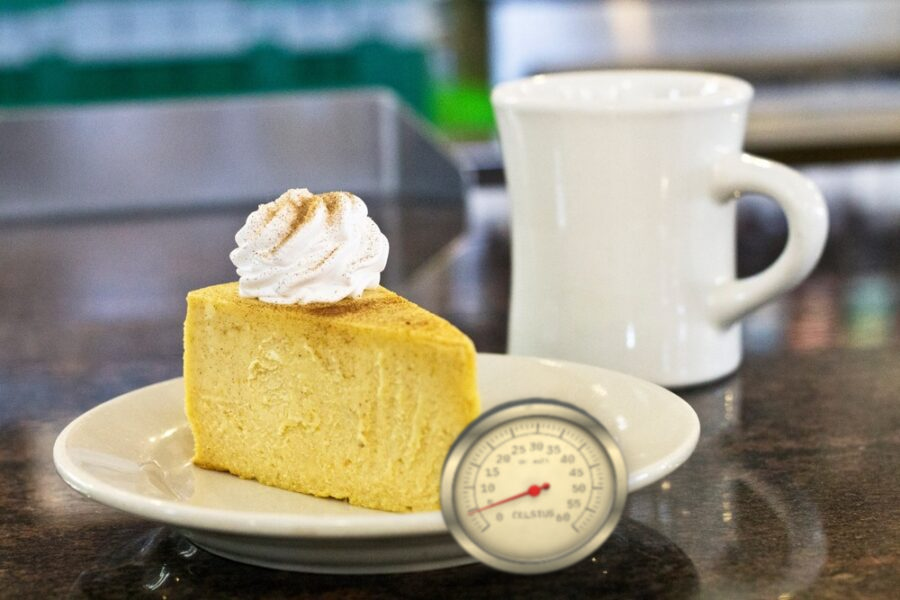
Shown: 5,°C
